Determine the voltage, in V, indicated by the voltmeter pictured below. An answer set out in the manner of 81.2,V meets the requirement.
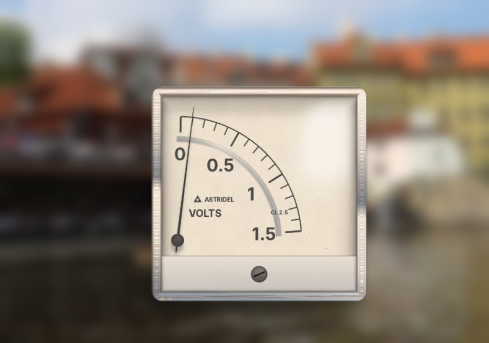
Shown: 0.1,V
